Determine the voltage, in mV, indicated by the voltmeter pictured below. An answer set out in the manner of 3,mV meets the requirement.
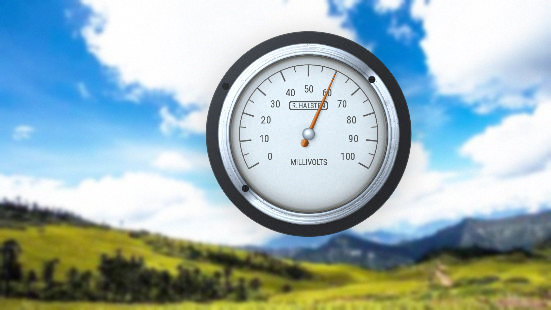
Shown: 60,mV
